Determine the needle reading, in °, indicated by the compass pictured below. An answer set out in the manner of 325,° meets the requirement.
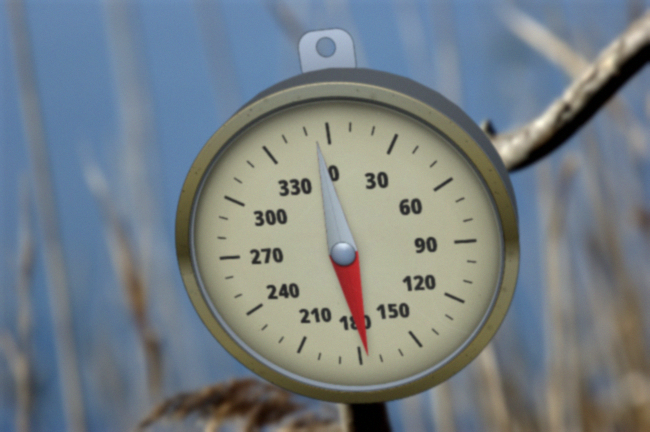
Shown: 175,°
